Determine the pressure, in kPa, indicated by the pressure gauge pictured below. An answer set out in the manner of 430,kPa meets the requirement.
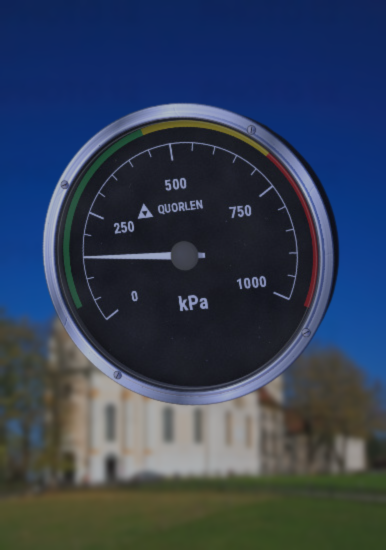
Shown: 150,kPa
